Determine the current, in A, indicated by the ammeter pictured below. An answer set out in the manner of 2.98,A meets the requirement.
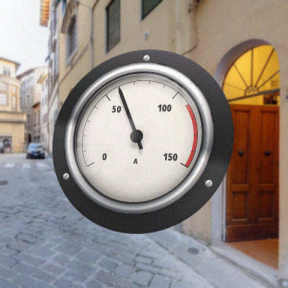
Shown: 60,A
